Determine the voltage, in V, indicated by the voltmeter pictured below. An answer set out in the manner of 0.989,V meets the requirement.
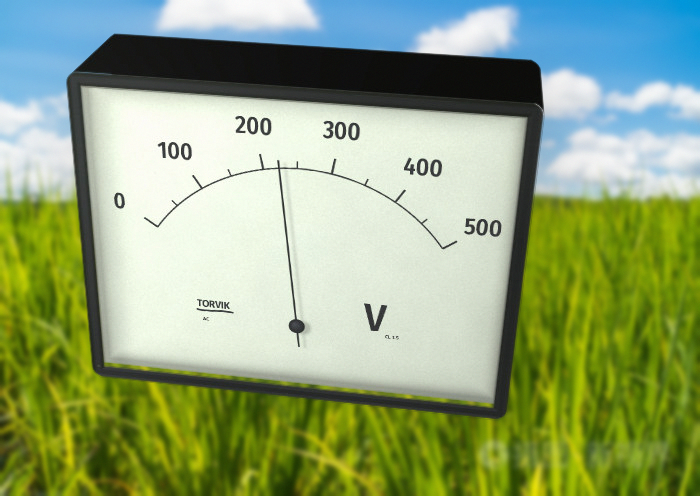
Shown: 225,V
